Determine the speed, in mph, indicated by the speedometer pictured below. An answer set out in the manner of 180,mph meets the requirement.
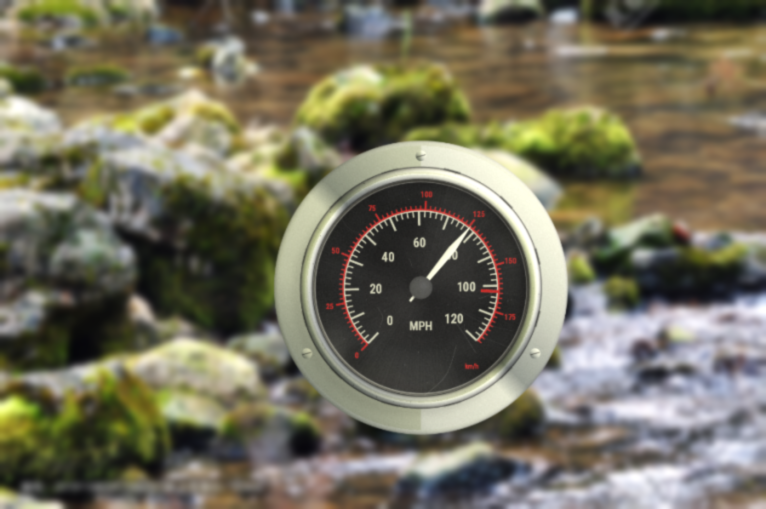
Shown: 78,mph
